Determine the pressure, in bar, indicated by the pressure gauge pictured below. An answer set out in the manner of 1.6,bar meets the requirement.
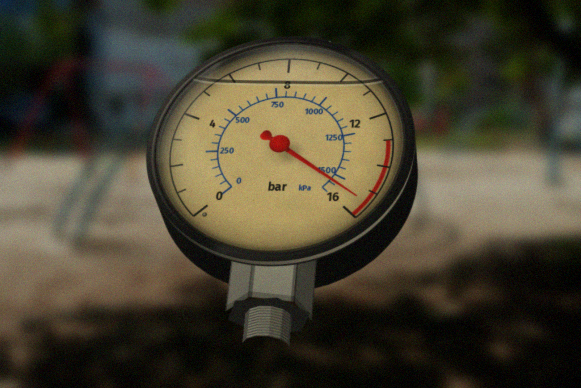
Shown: 15.5,bar
